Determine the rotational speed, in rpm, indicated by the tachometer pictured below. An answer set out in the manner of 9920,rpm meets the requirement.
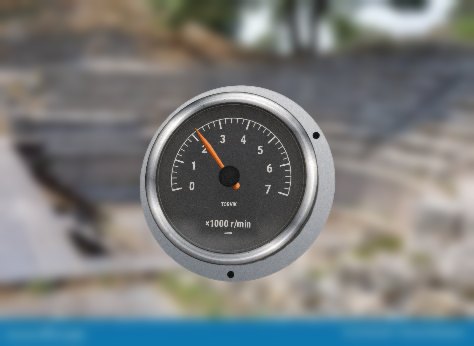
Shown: 2200,rpm
